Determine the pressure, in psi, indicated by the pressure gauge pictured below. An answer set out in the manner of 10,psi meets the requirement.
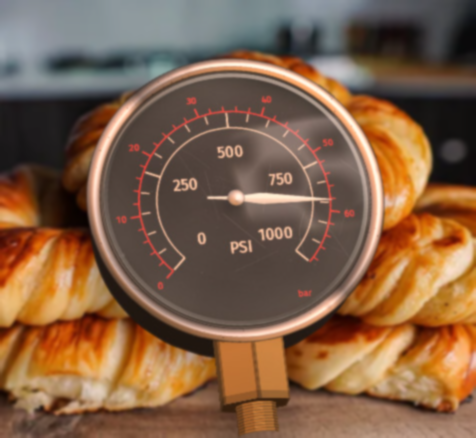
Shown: 850,psi
